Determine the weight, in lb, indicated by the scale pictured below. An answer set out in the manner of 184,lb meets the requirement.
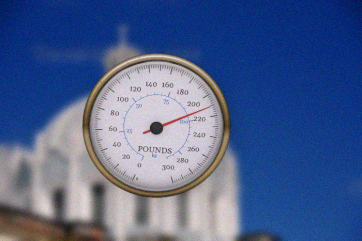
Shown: 210,lb
